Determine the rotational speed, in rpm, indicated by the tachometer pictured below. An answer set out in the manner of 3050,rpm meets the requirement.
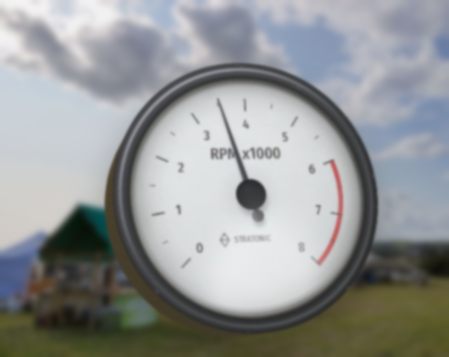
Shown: 3500,rpm
